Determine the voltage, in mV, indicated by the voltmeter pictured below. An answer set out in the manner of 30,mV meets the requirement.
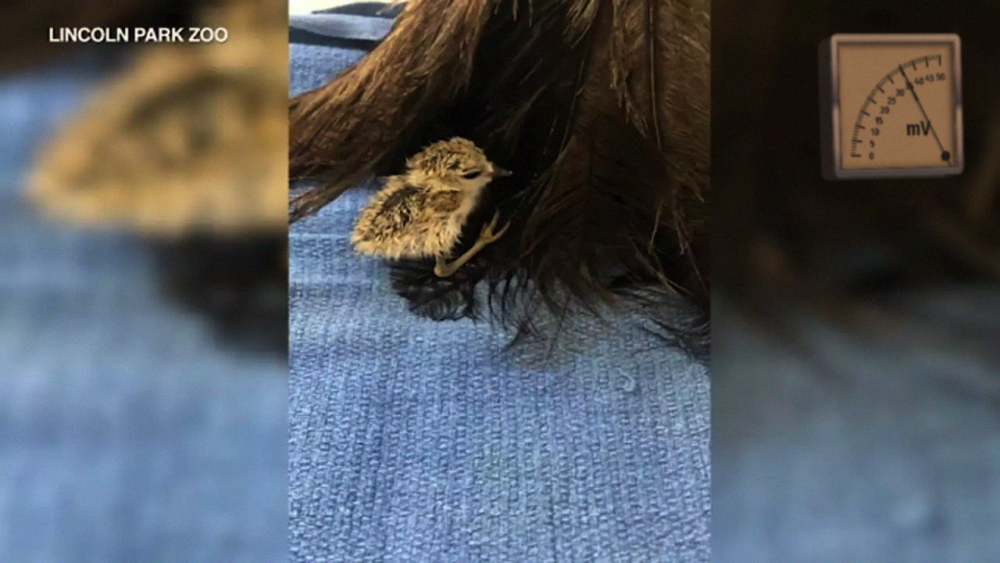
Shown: 35,mV
